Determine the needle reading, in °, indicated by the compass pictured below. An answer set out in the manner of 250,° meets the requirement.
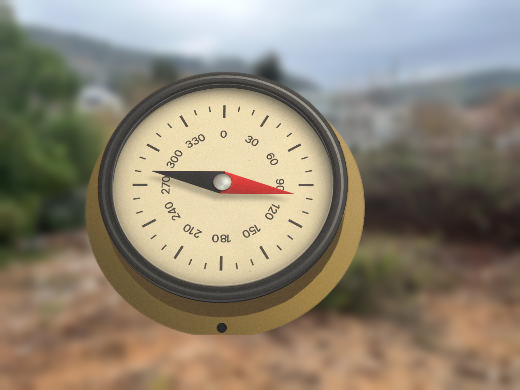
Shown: 100,°
